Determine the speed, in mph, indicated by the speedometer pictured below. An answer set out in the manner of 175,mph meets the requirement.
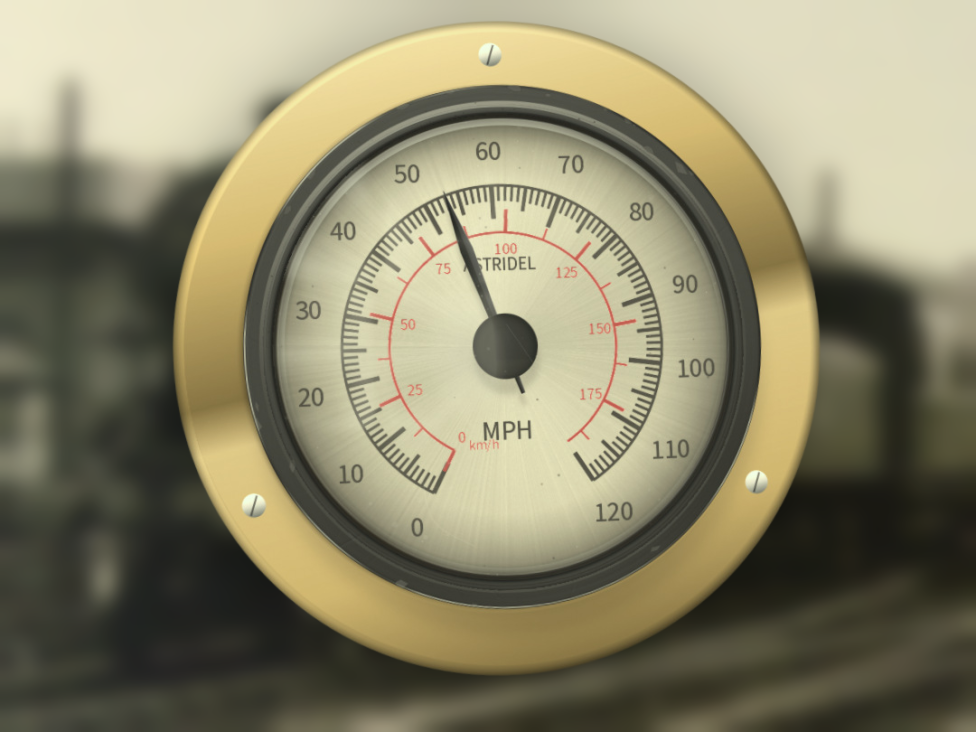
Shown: 53,mph
